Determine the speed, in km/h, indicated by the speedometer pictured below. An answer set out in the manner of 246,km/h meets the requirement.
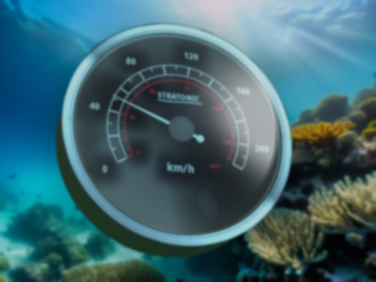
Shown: 50,km/h
